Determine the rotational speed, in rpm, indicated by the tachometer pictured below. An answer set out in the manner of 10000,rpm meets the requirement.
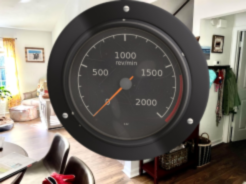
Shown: 0,rpm
